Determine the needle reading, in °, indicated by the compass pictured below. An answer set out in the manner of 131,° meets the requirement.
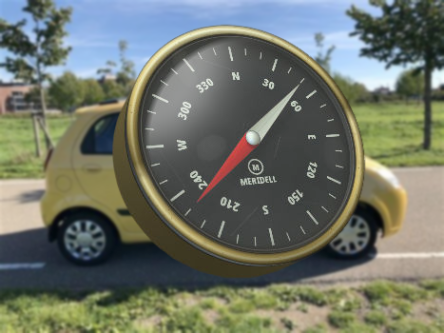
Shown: 230,°
